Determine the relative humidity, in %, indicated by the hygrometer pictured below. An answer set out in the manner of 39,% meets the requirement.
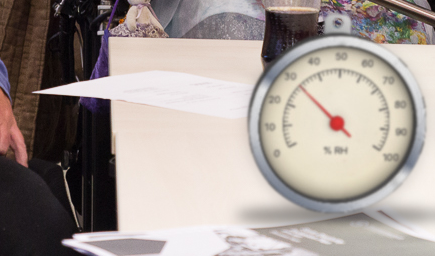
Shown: 30,%
